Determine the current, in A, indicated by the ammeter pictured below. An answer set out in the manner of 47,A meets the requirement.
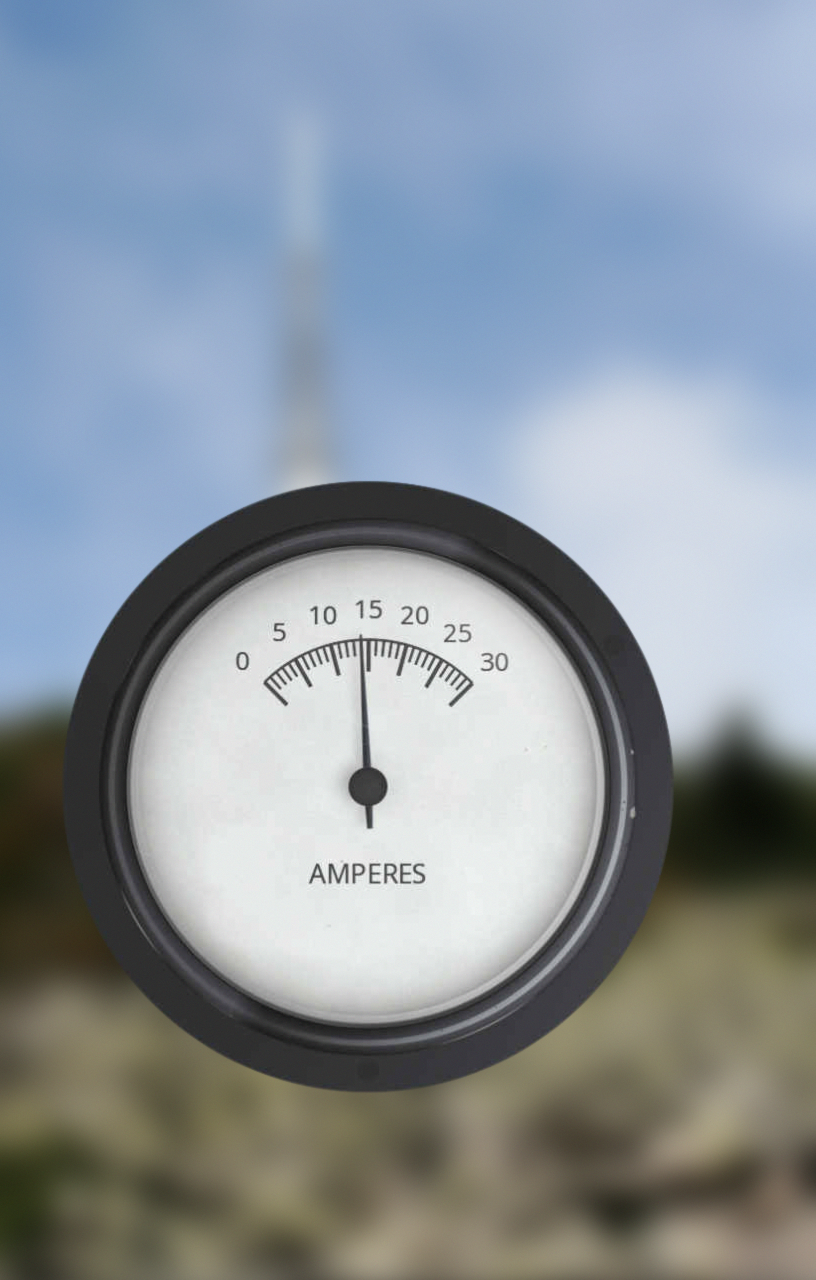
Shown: 14,A
